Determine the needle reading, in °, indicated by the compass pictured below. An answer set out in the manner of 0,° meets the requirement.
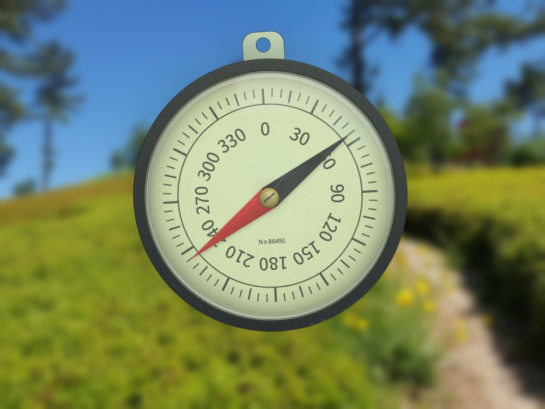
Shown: 235,°
